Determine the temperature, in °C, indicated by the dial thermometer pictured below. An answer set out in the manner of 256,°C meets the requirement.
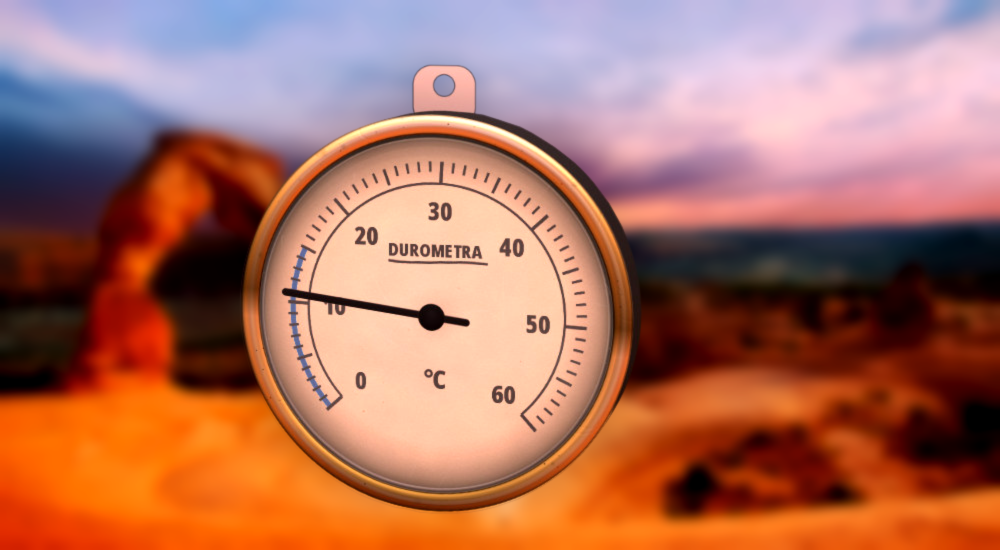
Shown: 11,°C
